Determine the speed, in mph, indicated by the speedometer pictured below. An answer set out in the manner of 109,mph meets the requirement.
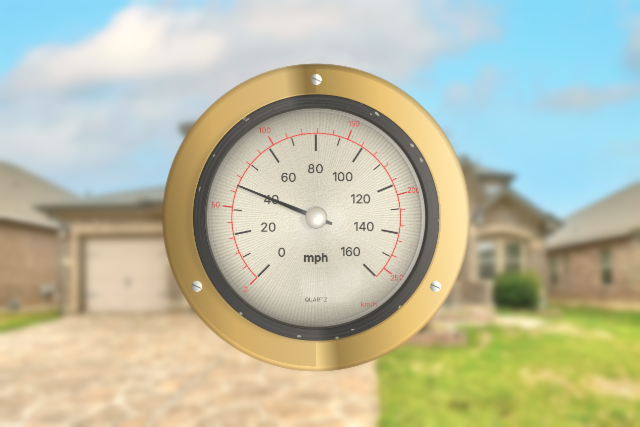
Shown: 40,mph
